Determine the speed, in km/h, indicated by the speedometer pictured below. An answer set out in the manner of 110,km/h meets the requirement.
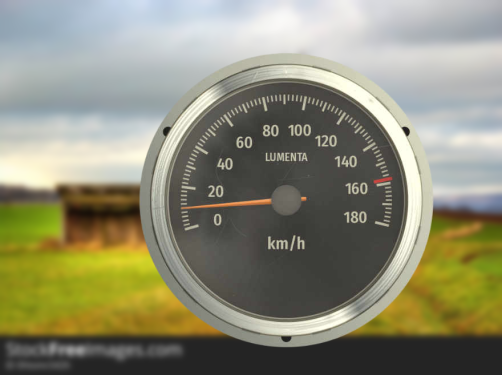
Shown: 10,km/h
